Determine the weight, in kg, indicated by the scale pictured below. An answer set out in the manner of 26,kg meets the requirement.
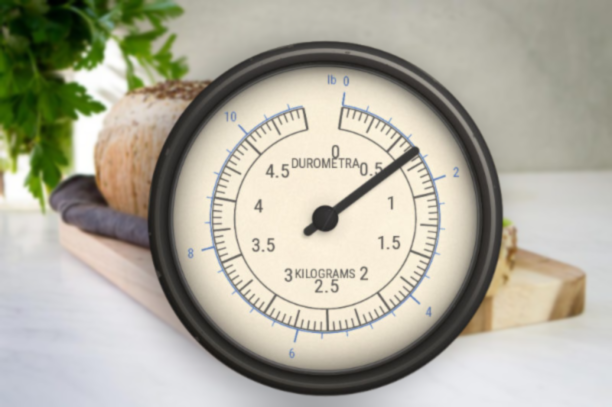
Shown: 0.65,kg
